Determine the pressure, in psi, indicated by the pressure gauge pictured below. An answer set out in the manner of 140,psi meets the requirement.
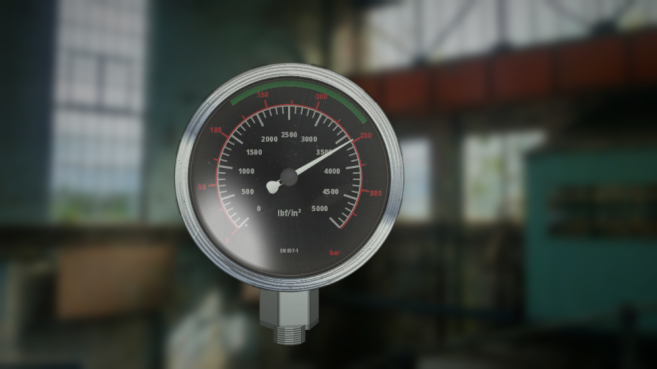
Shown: 3600,psi
